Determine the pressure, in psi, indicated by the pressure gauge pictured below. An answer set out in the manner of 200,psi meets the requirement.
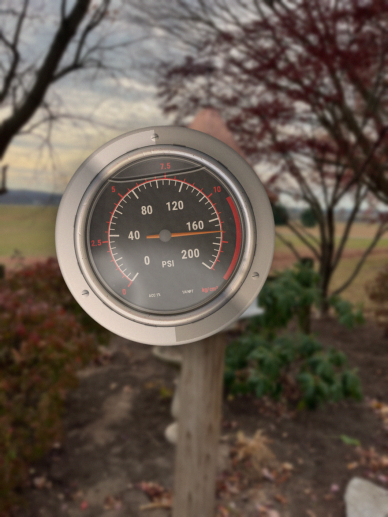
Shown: 170,psi
